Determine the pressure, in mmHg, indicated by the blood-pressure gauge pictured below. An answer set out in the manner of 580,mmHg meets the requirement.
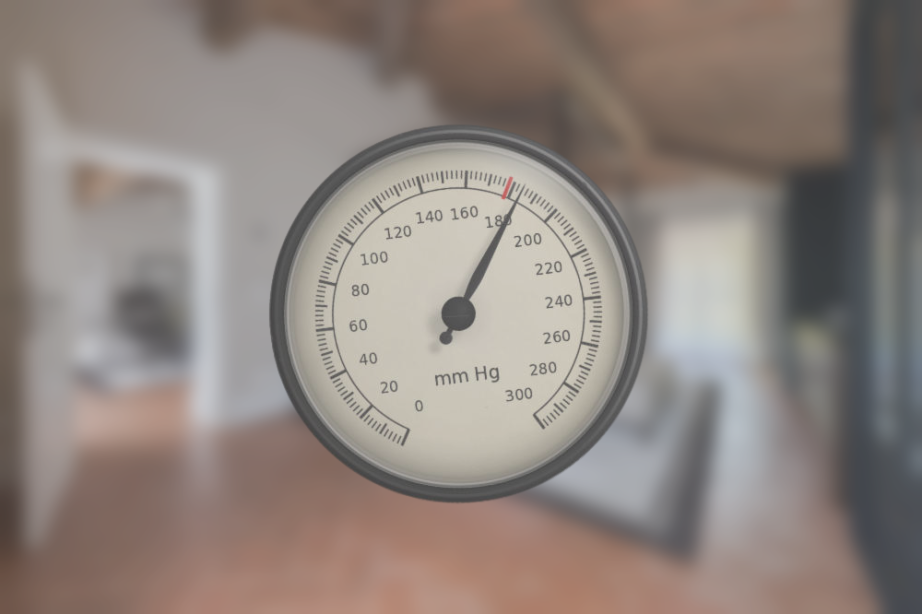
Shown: 184,mmHg
